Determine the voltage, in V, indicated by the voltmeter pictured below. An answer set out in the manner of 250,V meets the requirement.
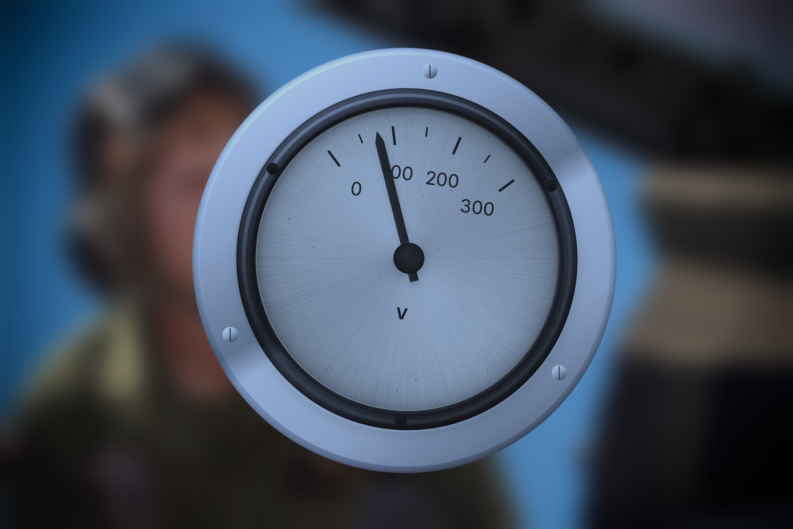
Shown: 75,V
